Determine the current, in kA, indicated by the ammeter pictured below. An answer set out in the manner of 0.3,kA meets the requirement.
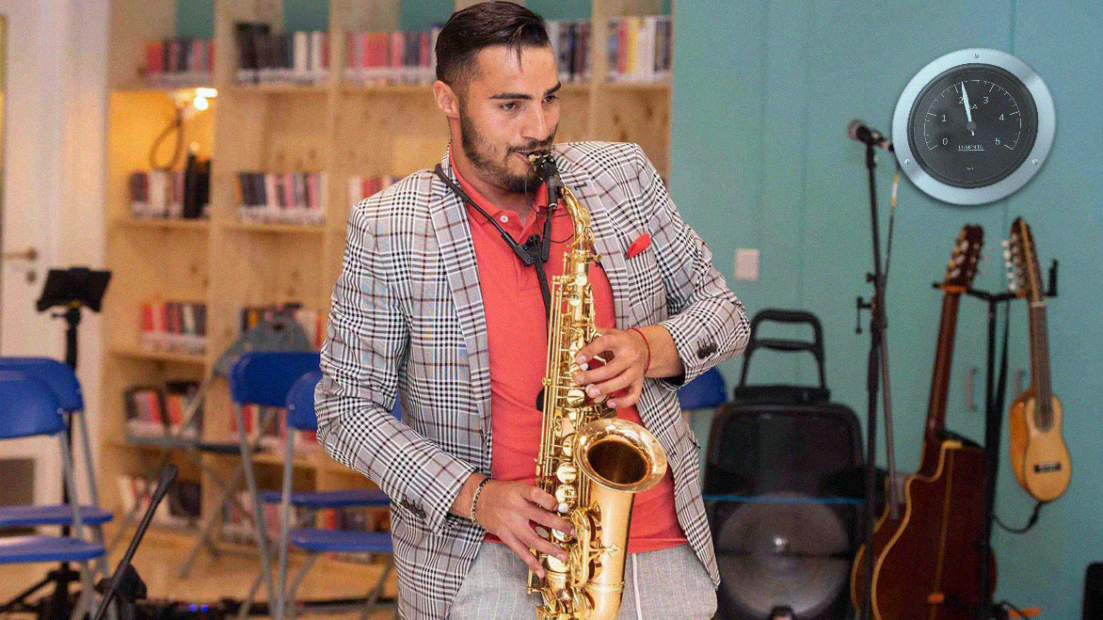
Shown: 2.2,kA
